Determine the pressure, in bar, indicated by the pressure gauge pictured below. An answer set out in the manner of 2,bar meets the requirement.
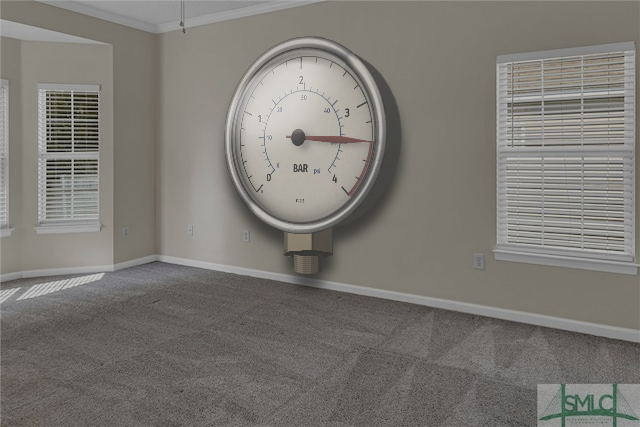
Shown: 3.4,bar
